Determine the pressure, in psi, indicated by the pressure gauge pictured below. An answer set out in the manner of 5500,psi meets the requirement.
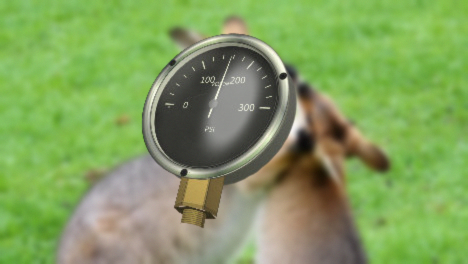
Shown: 160,psi
